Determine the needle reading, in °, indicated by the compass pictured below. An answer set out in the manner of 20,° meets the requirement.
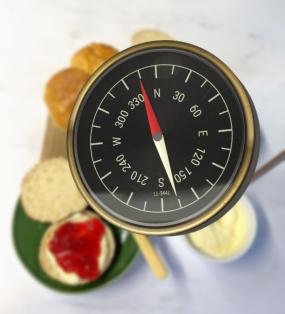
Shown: 345,°
